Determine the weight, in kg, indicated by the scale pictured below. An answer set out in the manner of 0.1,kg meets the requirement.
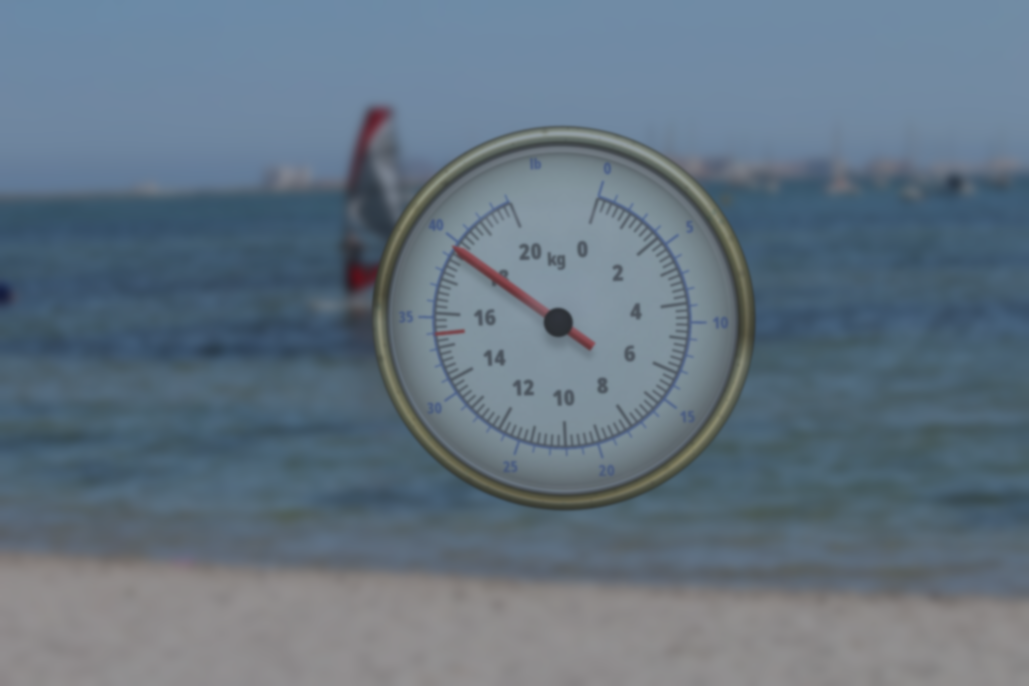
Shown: 18,kg
